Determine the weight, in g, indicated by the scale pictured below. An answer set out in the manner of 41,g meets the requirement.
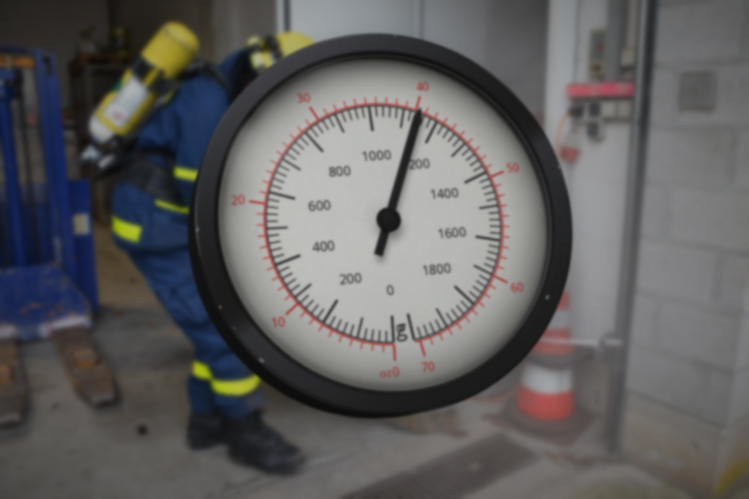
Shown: 1140,g
